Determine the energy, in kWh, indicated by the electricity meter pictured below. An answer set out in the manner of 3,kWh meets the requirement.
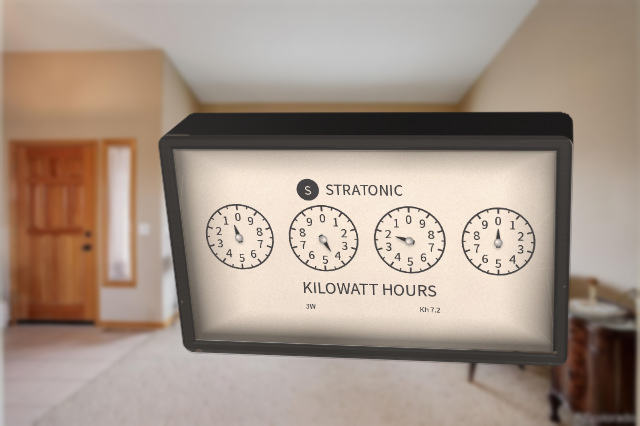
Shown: 420,kWh
